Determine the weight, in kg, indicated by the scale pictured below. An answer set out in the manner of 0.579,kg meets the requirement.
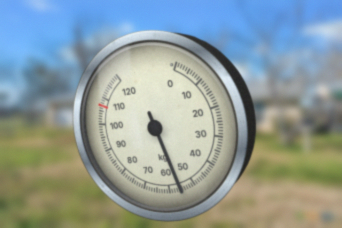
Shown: 55,kg
